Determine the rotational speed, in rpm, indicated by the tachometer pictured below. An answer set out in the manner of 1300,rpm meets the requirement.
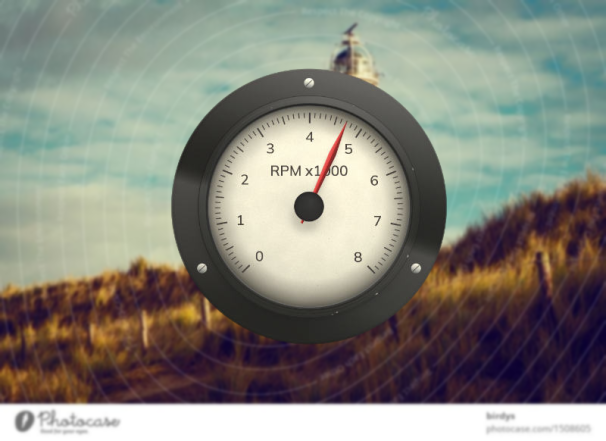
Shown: 4700,rpm
